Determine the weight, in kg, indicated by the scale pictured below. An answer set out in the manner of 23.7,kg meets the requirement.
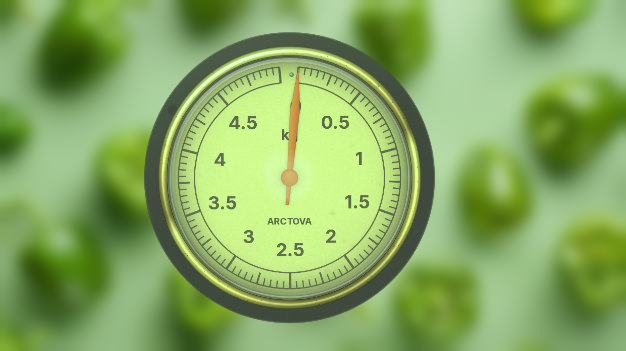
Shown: 0,kg
